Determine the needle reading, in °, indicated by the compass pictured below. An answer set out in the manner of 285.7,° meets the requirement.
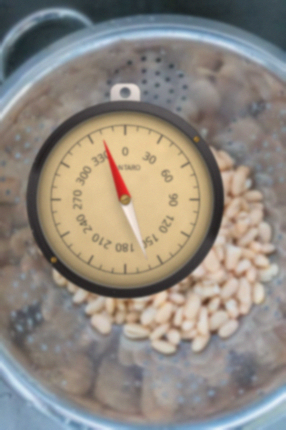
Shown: 340,°
